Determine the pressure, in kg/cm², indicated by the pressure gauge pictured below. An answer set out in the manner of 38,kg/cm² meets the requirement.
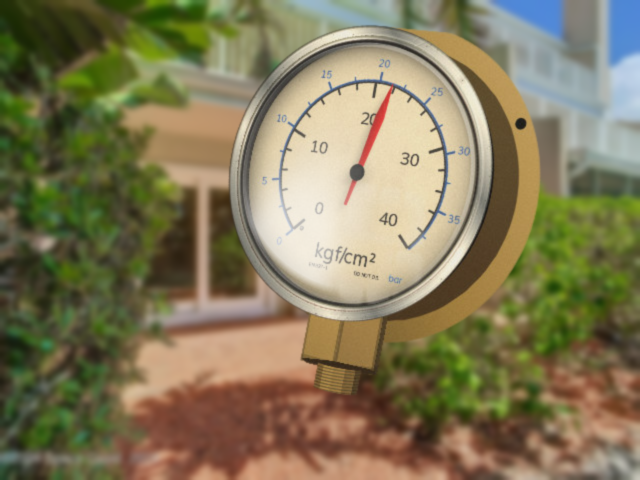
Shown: 22,kg/cm²
